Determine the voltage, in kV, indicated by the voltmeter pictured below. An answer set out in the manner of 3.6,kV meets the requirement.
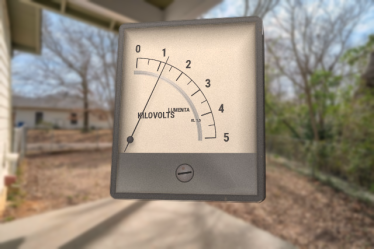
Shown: 1.25,kV
